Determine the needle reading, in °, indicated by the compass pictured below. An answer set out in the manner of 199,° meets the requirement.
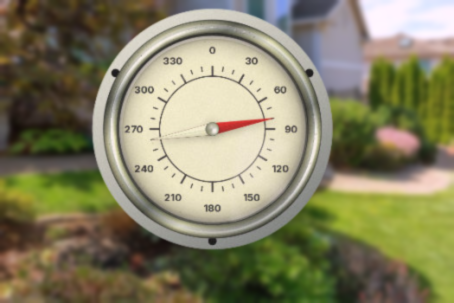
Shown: 80,°
